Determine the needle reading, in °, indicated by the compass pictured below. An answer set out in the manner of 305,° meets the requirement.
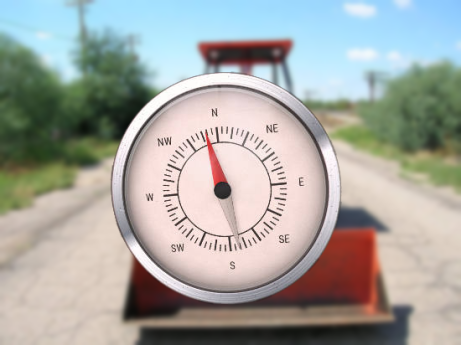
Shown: 350,°
